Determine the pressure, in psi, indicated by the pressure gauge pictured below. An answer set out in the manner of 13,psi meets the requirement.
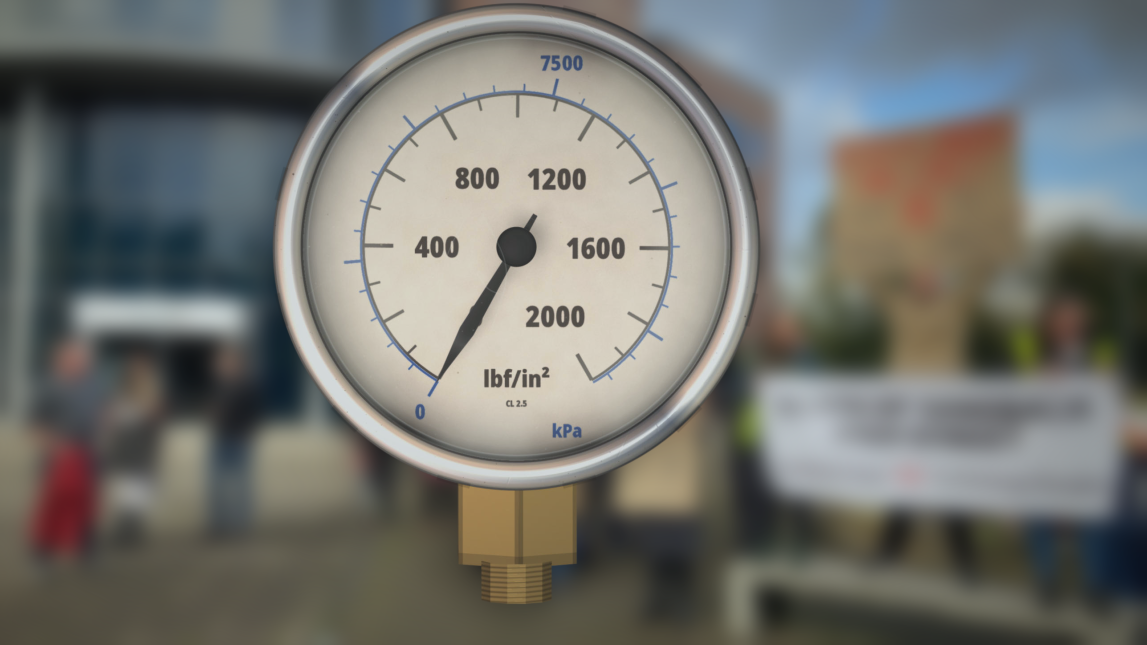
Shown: 0,psi
